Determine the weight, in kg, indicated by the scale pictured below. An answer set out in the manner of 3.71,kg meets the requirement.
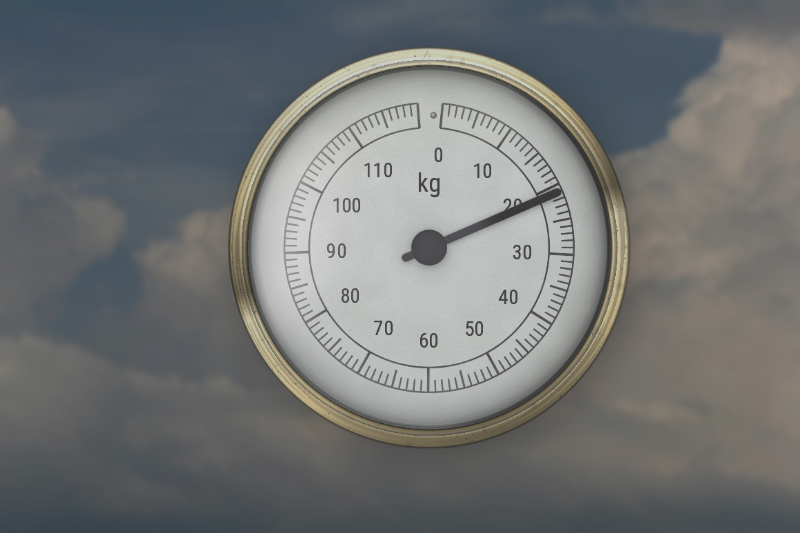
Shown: 21,kg
